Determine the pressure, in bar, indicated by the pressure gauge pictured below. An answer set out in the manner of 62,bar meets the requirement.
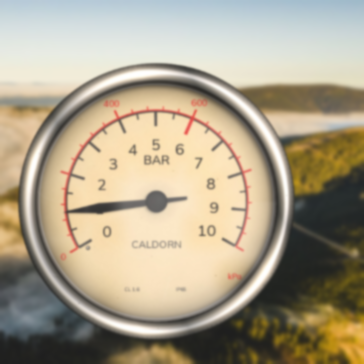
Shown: 1,bar
